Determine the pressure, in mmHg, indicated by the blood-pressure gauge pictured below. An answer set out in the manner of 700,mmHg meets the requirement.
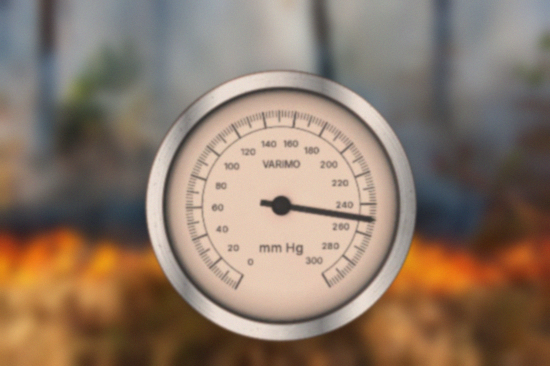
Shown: 250,mmHg
